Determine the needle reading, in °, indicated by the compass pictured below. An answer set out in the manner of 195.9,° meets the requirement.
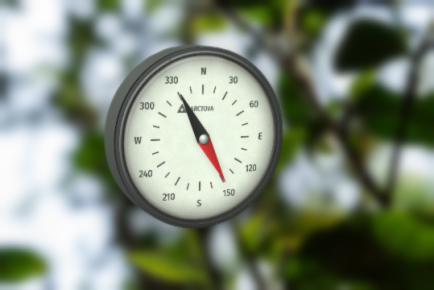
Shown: 150,°
